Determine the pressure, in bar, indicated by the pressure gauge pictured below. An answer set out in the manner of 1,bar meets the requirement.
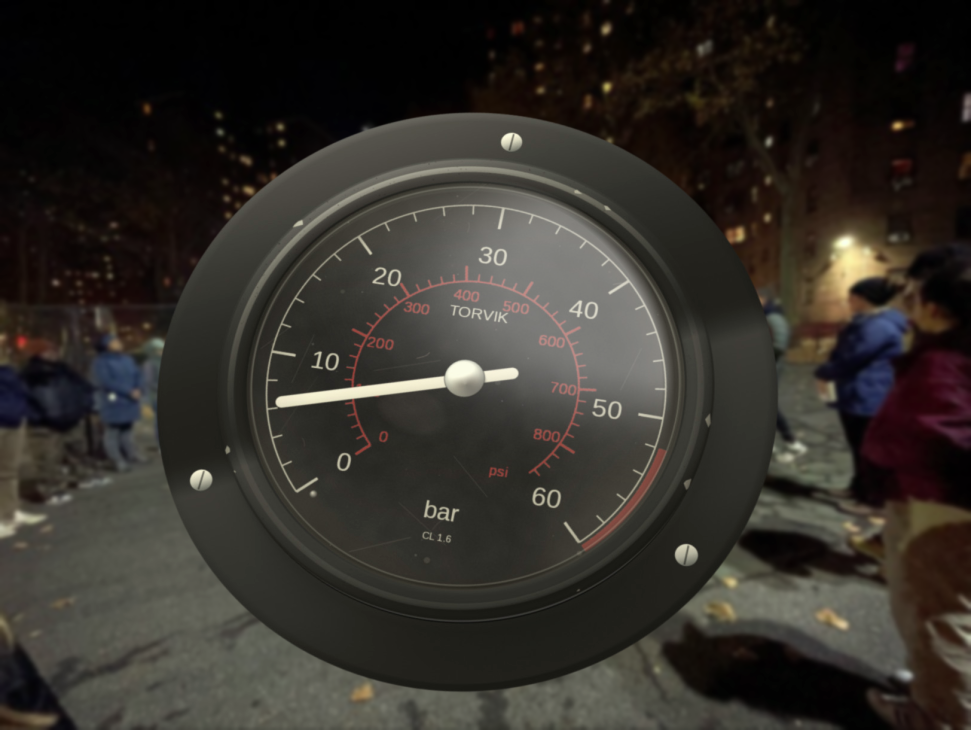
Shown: 6,bar
